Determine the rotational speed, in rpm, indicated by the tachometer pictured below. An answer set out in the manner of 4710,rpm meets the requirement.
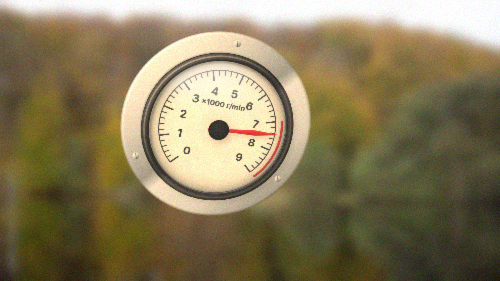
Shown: 7400,rpm
